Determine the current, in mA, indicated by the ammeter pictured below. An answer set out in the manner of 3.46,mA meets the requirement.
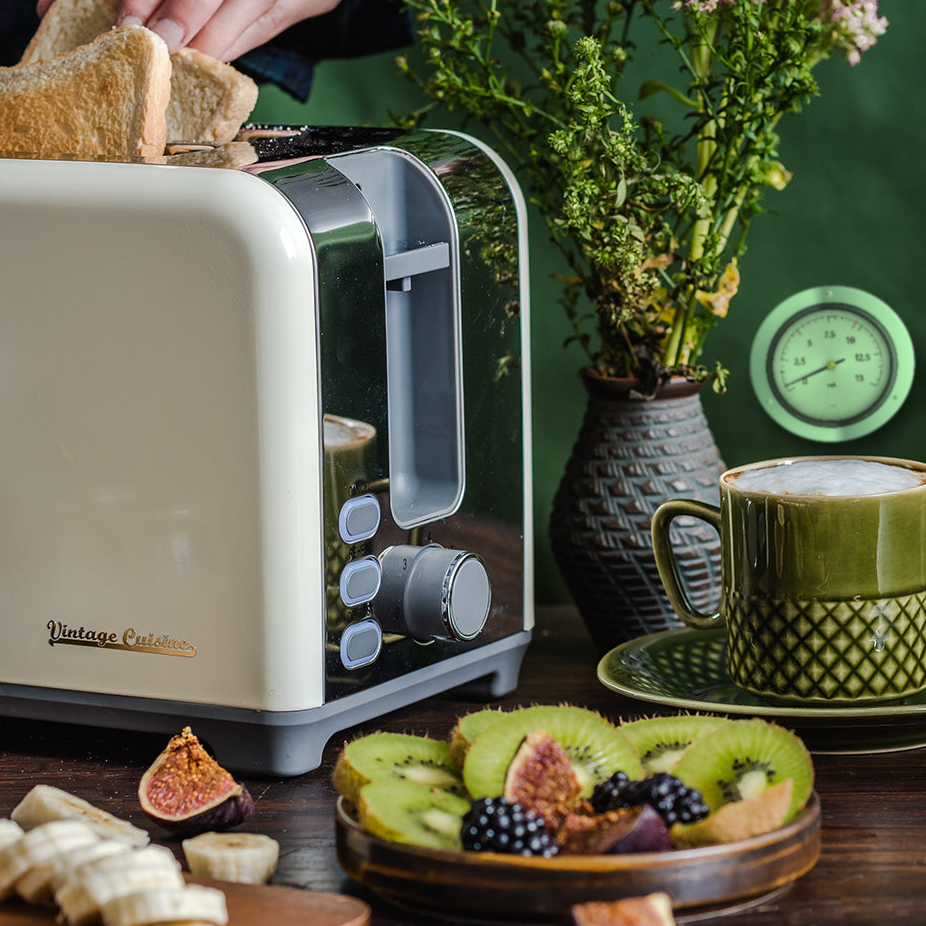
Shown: 0.5,mA
